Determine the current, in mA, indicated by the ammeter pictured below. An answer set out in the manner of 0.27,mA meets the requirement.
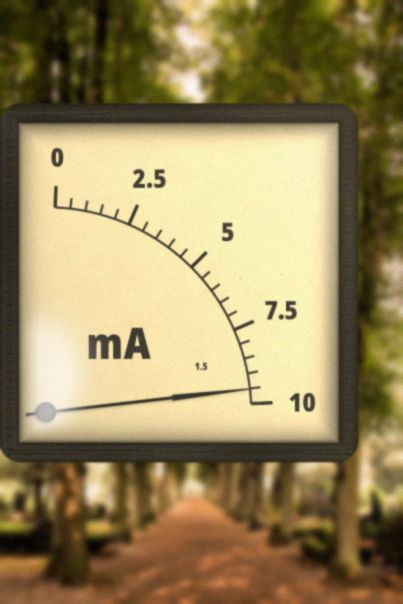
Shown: 9.5,mA
